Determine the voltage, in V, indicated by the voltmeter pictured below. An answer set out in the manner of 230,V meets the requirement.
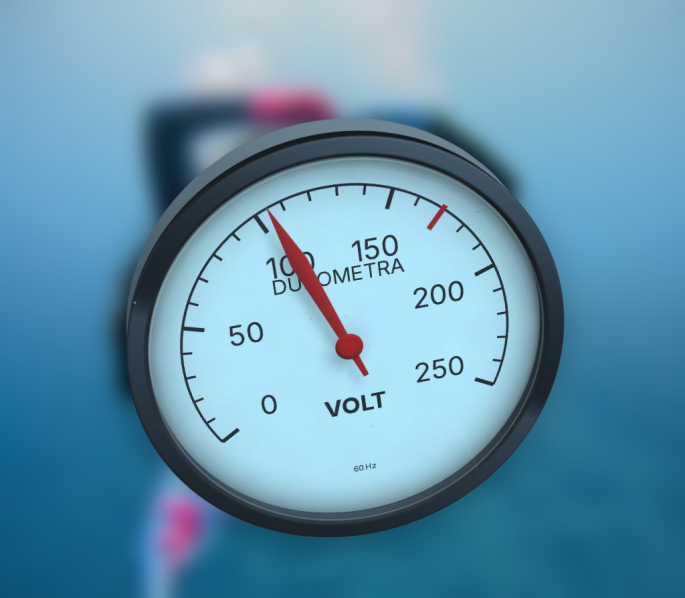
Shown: 105,V
